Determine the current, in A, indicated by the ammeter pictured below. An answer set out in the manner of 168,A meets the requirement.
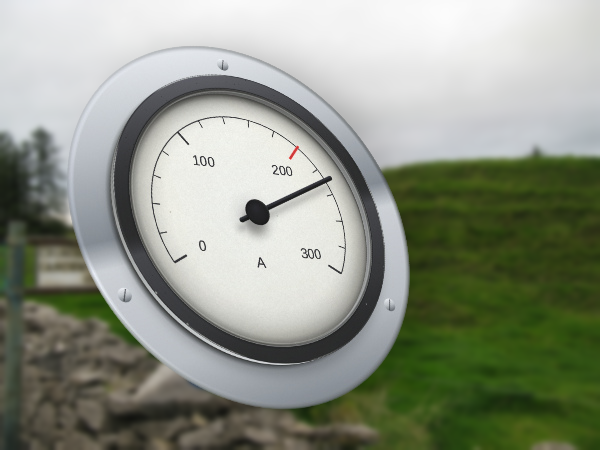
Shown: 230,A
